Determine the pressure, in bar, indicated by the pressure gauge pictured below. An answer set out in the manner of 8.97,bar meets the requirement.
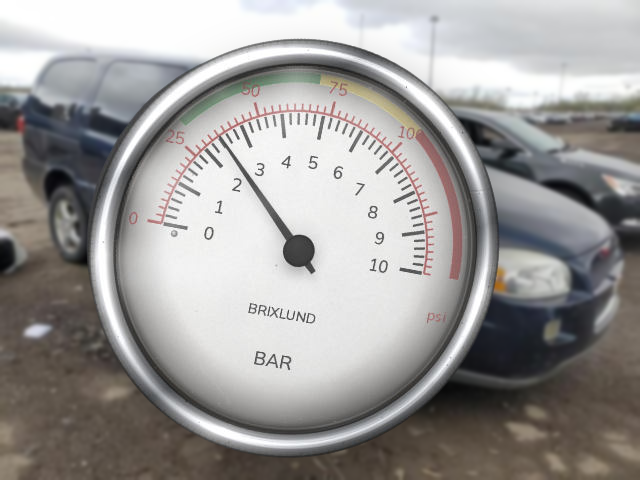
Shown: 2.4,bar
